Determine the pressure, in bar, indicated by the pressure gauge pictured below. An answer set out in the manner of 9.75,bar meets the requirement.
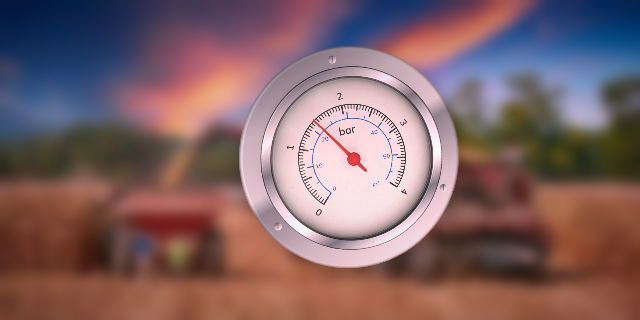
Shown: 1.5,bar
